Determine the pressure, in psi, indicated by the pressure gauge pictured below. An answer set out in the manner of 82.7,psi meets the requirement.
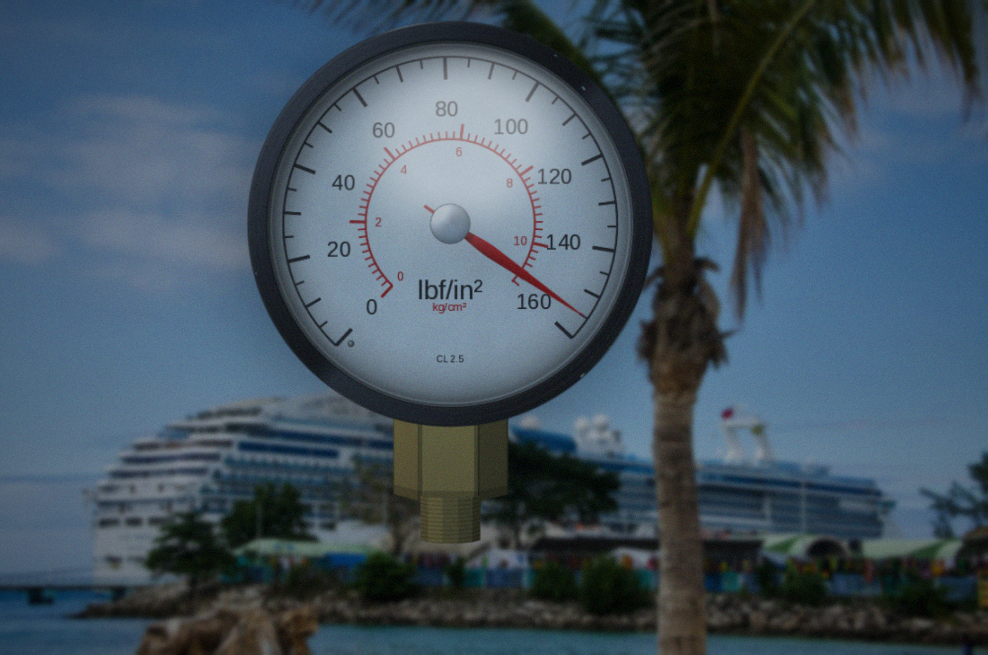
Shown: 155,psi
